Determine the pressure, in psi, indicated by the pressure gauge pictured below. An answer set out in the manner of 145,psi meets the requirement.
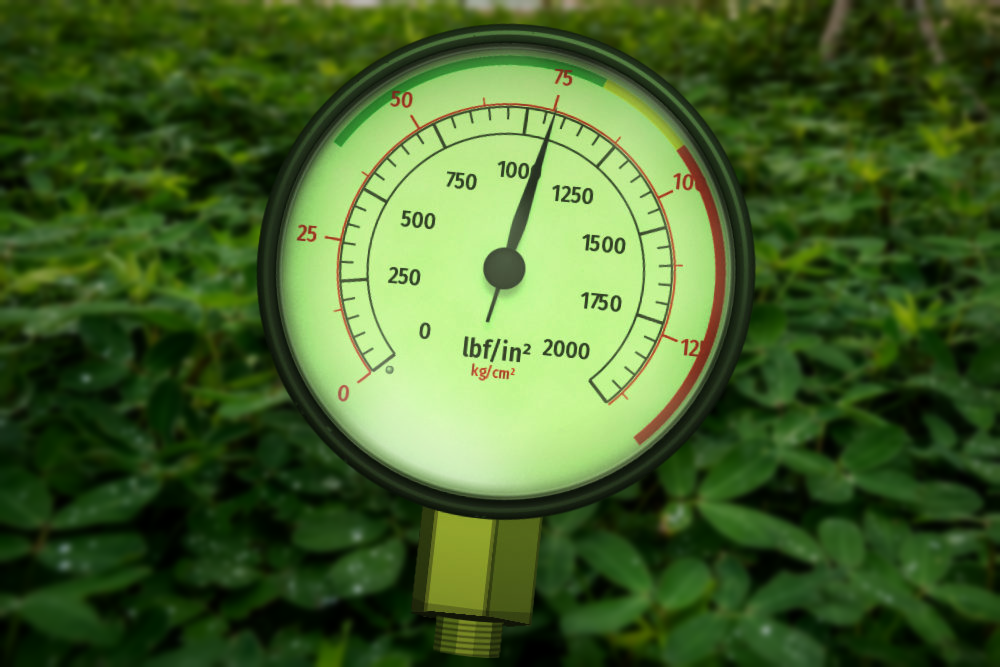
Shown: 1075,psi
